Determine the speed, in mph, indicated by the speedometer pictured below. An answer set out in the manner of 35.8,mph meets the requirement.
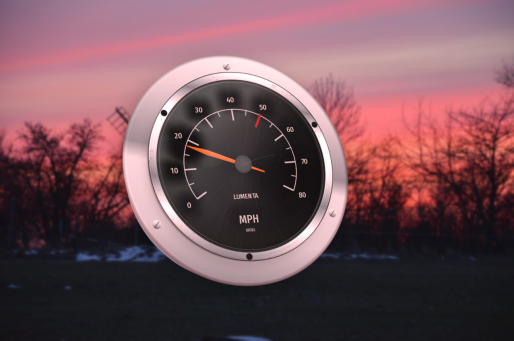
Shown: 17.5,mph
